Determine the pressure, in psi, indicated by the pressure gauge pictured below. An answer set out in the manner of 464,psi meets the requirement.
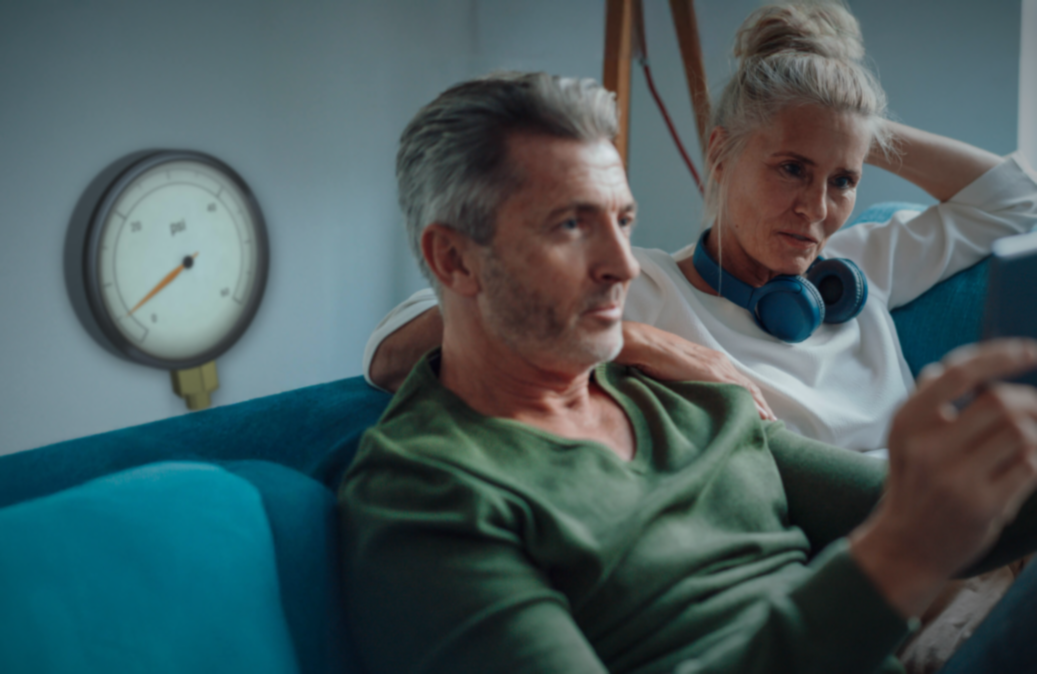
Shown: 5,psi
